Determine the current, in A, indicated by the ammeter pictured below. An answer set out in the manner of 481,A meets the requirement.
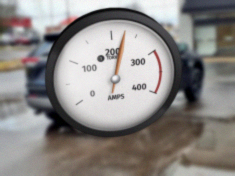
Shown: 225,A
